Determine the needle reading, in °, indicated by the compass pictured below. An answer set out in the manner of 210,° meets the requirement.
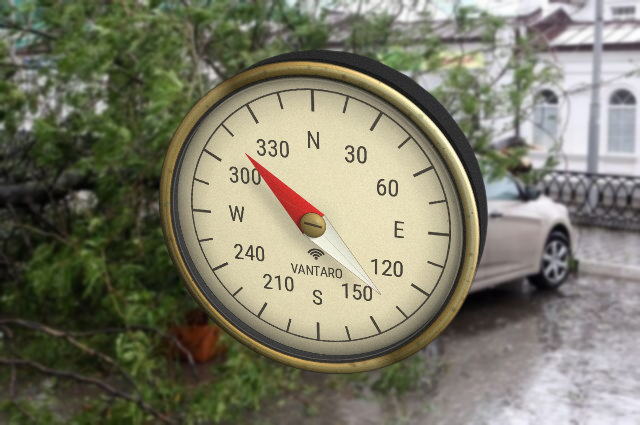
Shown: 315,°
